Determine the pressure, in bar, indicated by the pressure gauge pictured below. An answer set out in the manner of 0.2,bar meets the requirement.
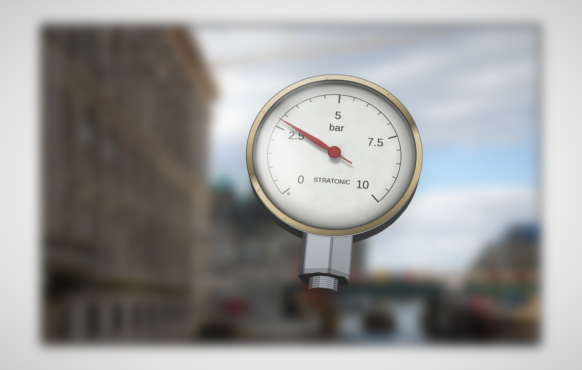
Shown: 2.75,bar
